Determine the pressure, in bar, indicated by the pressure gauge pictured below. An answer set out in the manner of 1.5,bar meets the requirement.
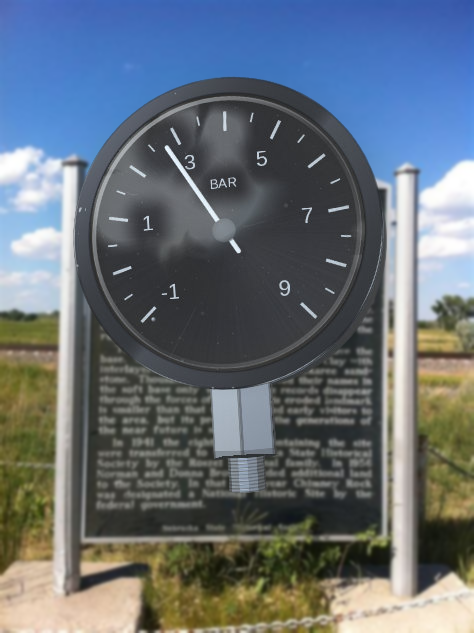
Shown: 2.75,bar
